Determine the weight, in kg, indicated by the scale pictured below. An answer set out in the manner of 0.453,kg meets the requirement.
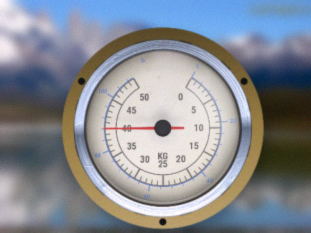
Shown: 40,kg
